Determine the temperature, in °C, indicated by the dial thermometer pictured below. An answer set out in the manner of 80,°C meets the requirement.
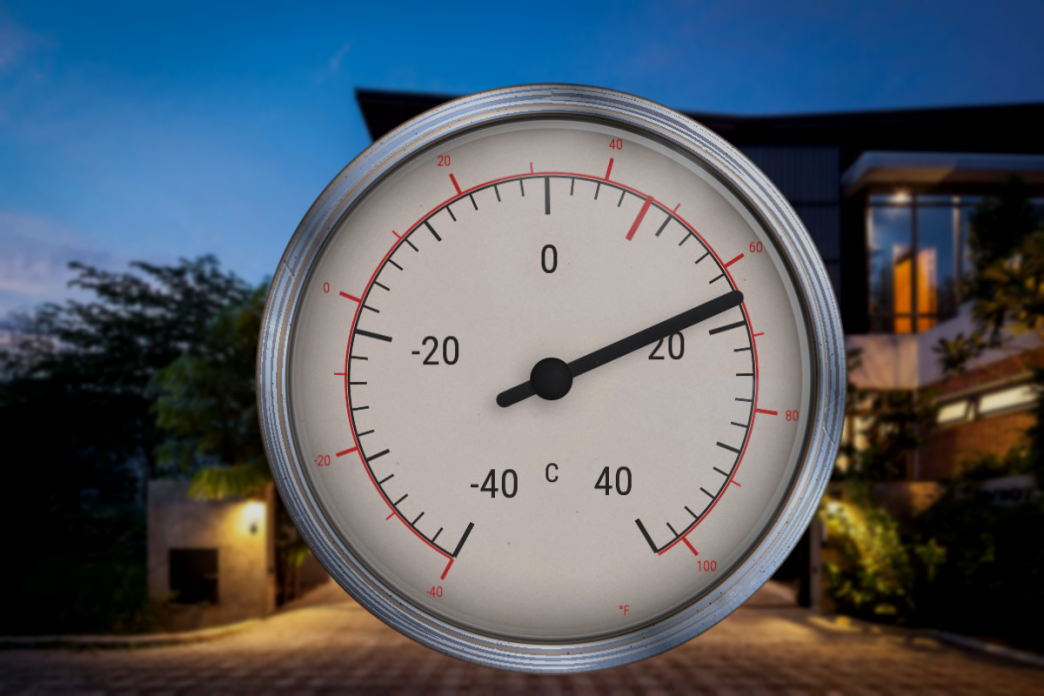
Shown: 18,°C
